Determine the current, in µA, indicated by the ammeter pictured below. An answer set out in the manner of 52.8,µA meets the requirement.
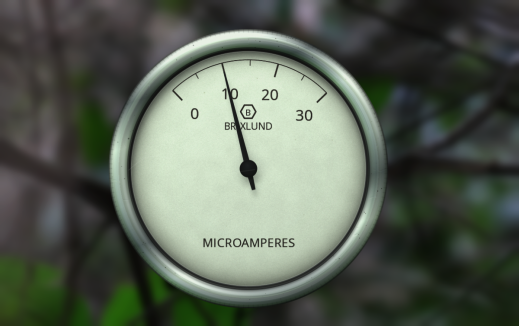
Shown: 10,µA
